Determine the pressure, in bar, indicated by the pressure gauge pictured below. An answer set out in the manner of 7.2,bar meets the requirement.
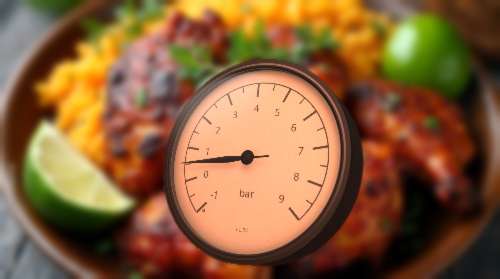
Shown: 0.5,bar
